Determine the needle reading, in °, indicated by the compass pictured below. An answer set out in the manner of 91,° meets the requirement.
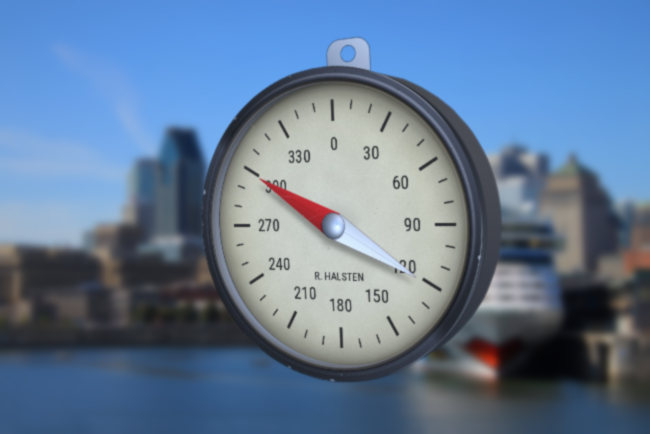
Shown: 300,°
